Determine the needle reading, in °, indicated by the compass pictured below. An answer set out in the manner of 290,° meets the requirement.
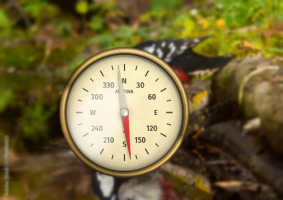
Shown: 172.5,°
